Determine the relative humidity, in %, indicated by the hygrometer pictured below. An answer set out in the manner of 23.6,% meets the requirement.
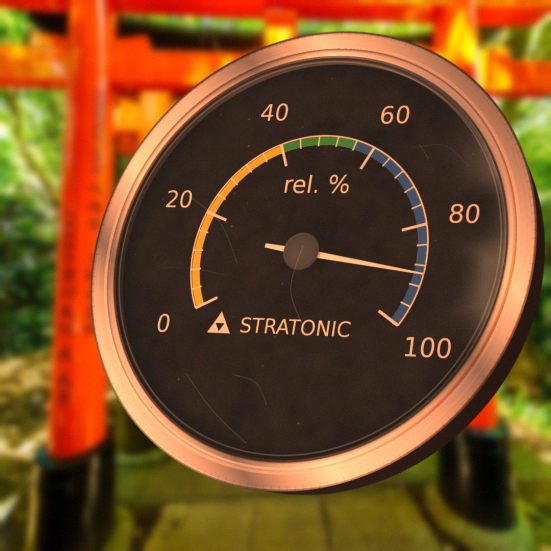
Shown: 90,%
